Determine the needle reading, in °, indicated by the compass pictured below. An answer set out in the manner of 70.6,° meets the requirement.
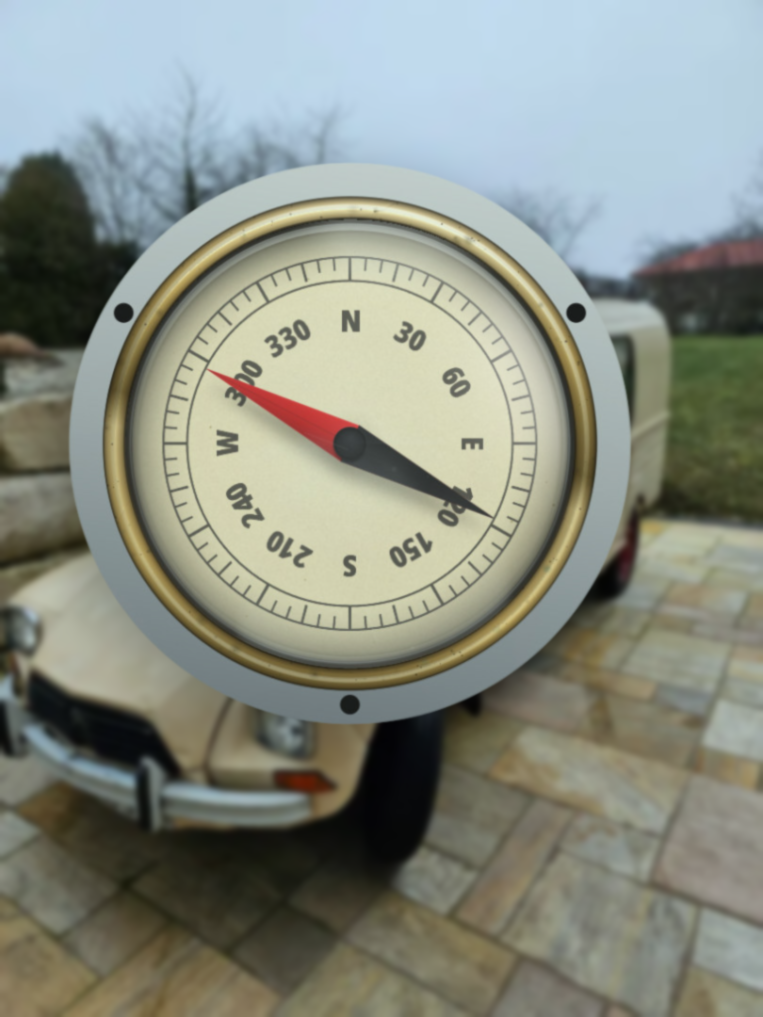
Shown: 297.5,°
